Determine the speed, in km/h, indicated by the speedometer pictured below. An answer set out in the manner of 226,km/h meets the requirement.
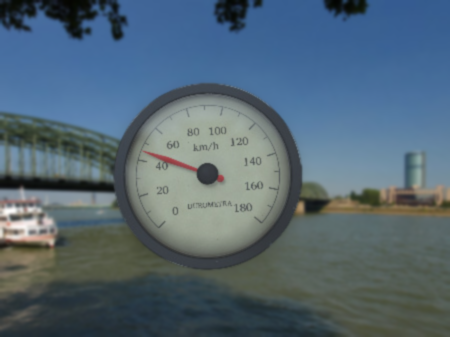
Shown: 45,km/h
